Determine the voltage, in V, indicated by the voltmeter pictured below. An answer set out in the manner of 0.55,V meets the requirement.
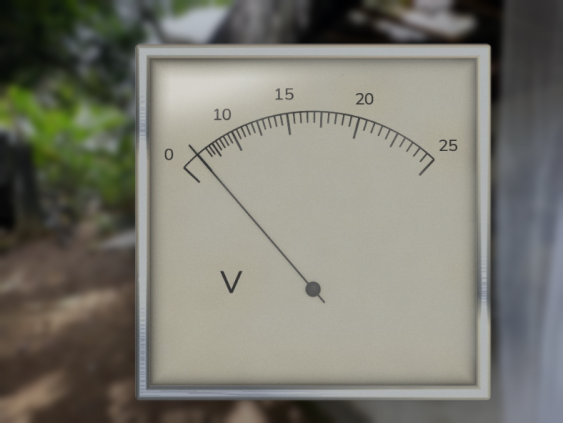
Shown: 5,V
